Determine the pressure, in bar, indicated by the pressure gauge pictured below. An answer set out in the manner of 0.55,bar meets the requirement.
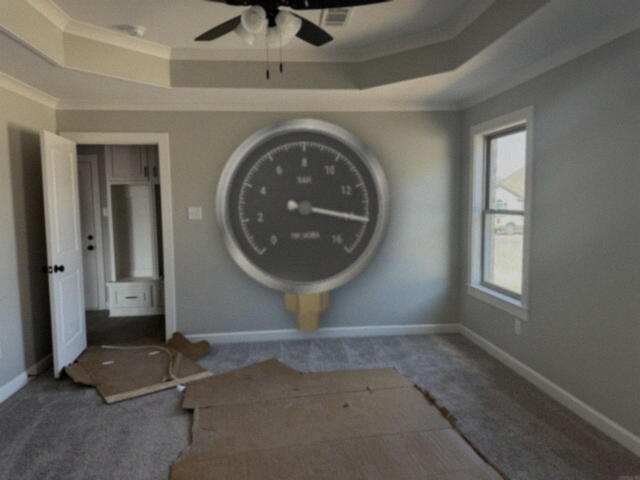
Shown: 14,bar
